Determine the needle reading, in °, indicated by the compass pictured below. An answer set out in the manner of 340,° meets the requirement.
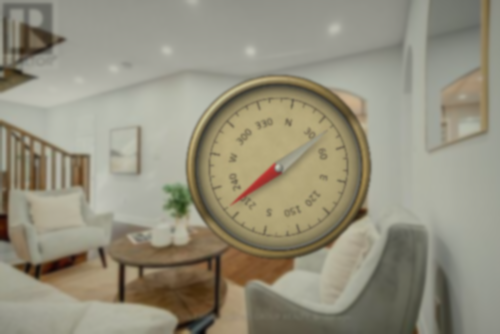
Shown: 220,°
